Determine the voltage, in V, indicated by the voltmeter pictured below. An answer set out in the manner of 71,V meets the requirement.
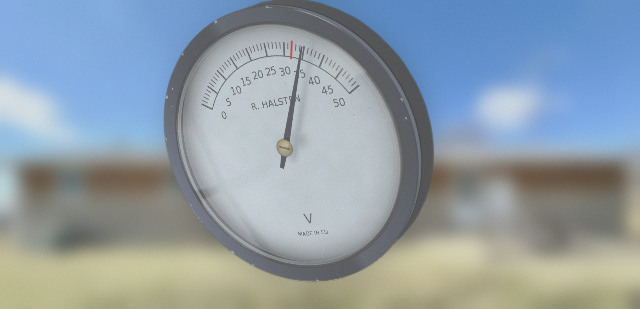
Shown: 35,V
